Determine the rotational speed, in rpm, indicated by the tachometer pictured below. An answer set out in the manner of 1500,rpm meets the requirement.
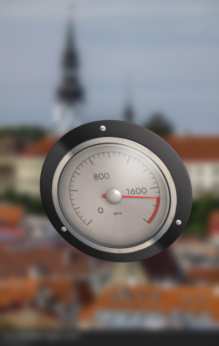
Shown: 1700,rpm
